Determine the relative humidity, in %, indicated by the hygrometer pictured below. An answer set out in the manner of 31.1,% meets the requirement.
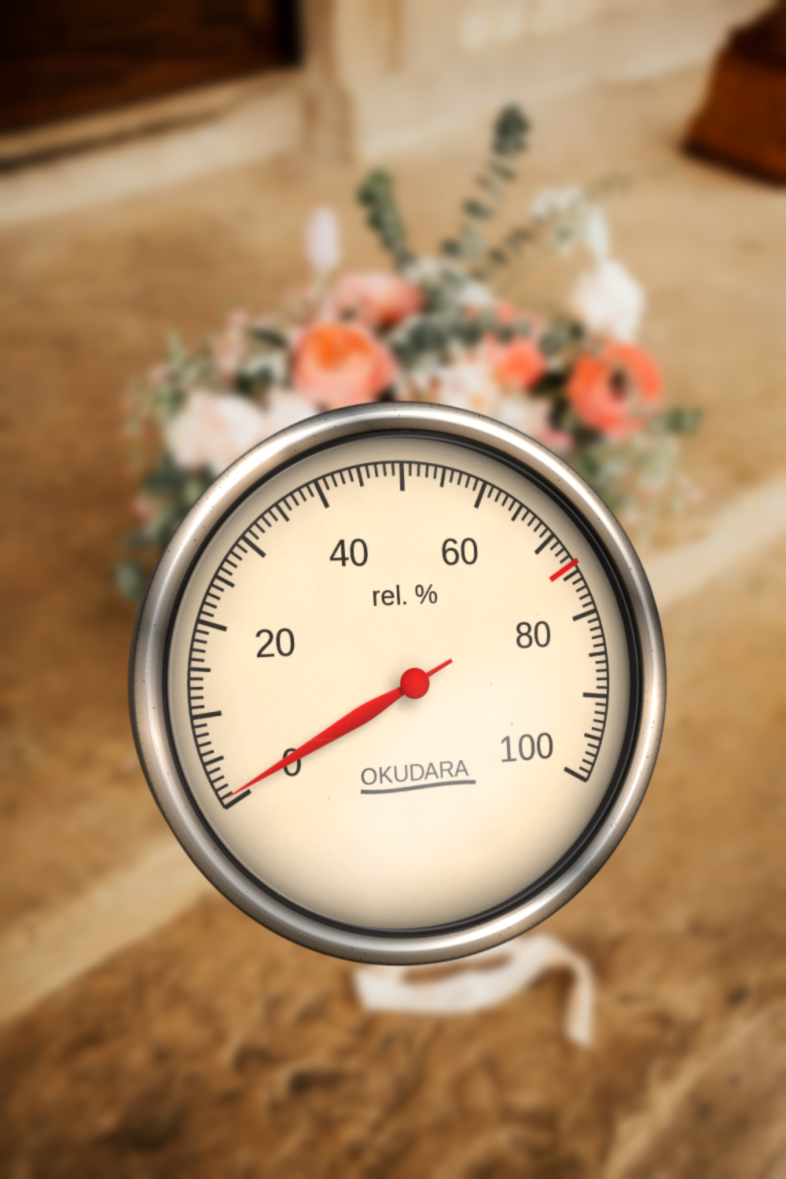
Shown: 1,%
